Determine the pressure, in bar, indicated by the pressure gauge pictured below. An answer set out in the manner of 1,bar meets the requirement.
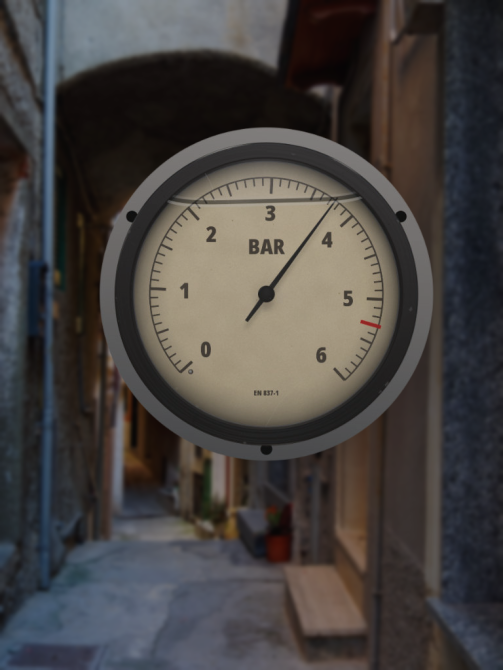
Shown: 3.75,bar
